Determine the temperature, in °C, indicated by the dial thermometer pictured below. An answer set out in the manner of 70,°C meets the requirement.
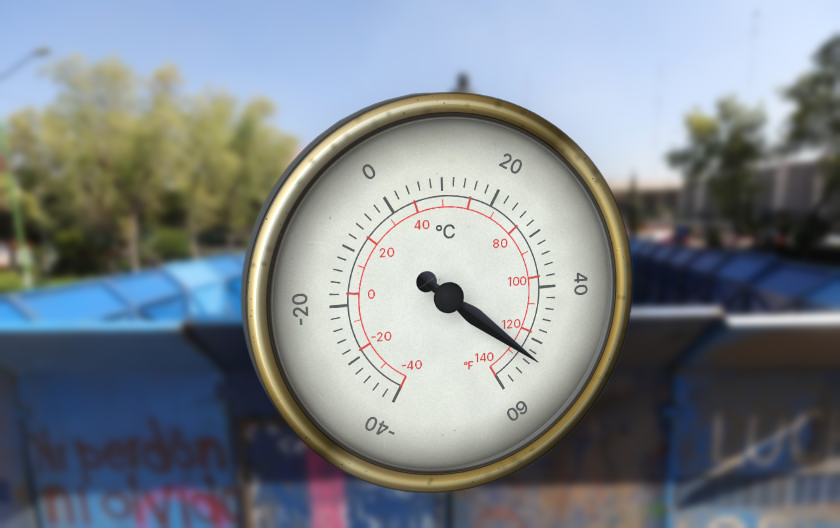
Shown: 53,°C
